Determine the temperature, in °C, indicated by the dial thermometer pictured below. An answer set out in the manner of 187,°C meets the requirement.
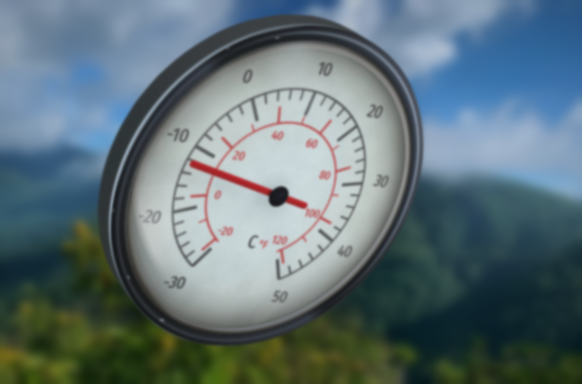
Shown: -12,°C
